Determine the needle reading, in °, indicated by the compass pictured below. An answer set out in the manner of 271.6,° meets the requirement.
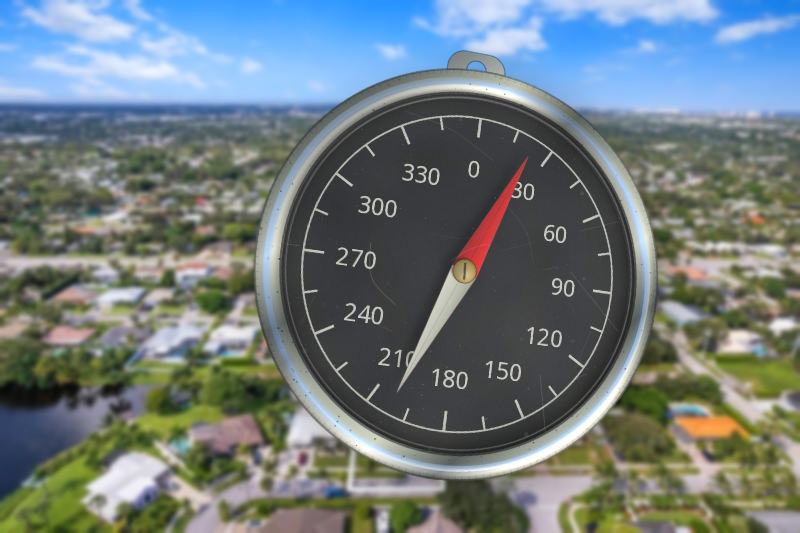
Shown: 22.5,°
